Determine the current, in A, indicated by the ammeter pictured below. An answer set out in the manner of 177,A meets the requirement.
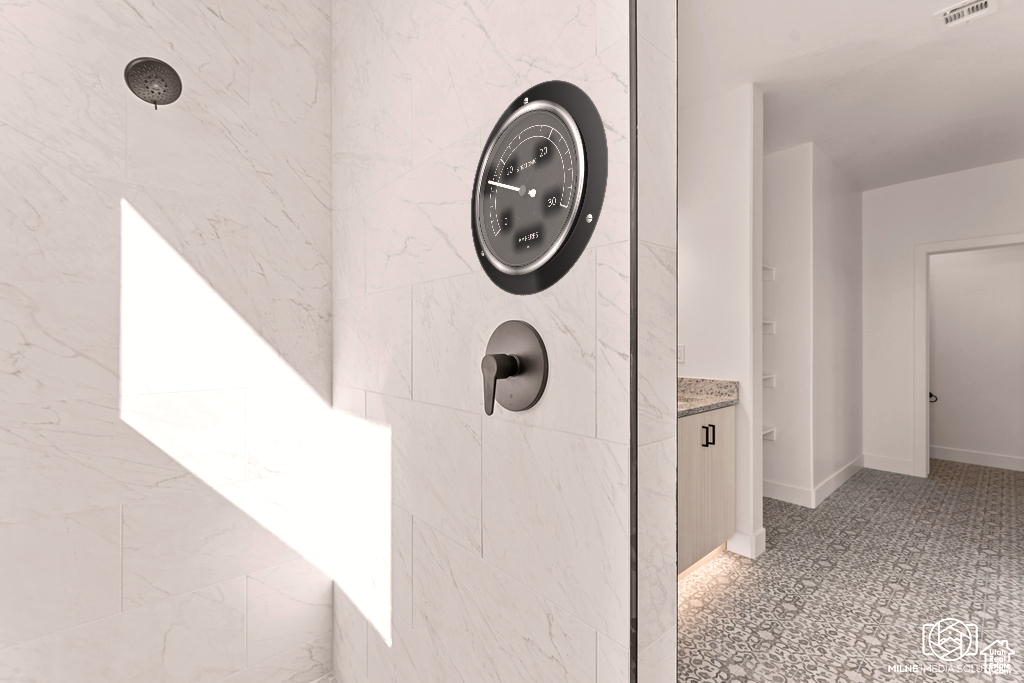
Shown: 7,A
